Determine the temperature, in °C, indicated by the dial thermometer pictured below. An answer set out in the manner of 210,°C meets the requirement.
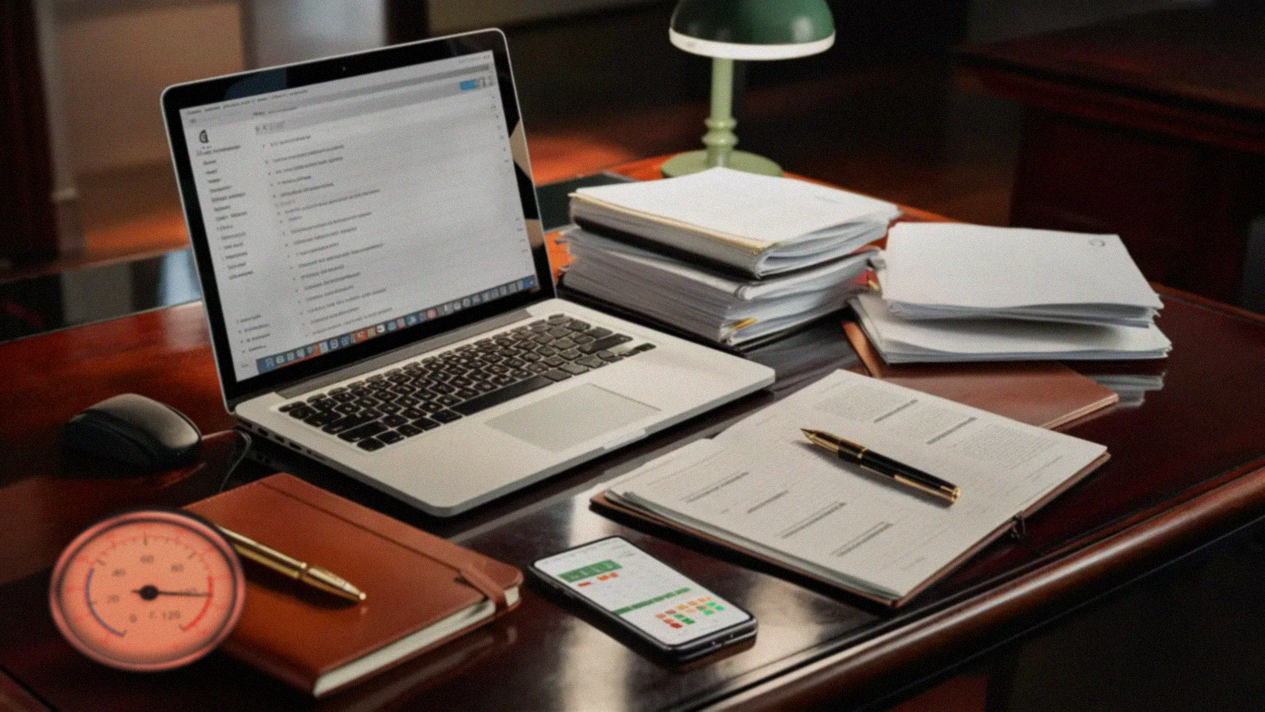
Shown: 100,°C
